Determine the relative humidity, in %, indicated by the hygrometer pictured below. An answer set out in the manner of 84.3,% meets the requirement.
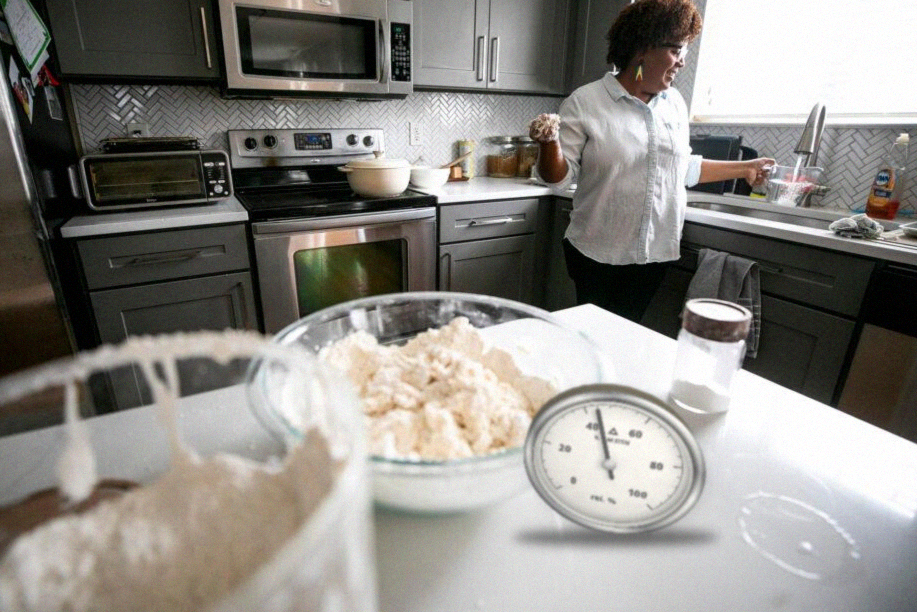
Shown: 44,%
